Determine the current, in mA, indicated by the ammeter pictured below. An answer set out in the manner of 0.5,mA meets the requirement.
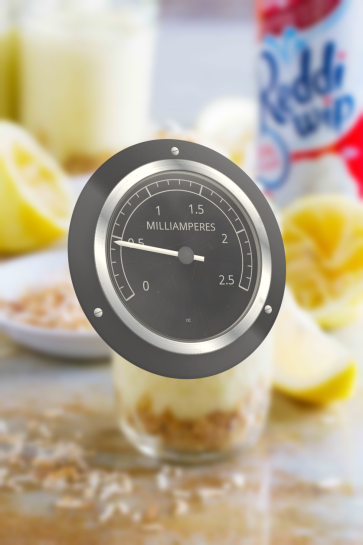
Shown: 0.45,mA
